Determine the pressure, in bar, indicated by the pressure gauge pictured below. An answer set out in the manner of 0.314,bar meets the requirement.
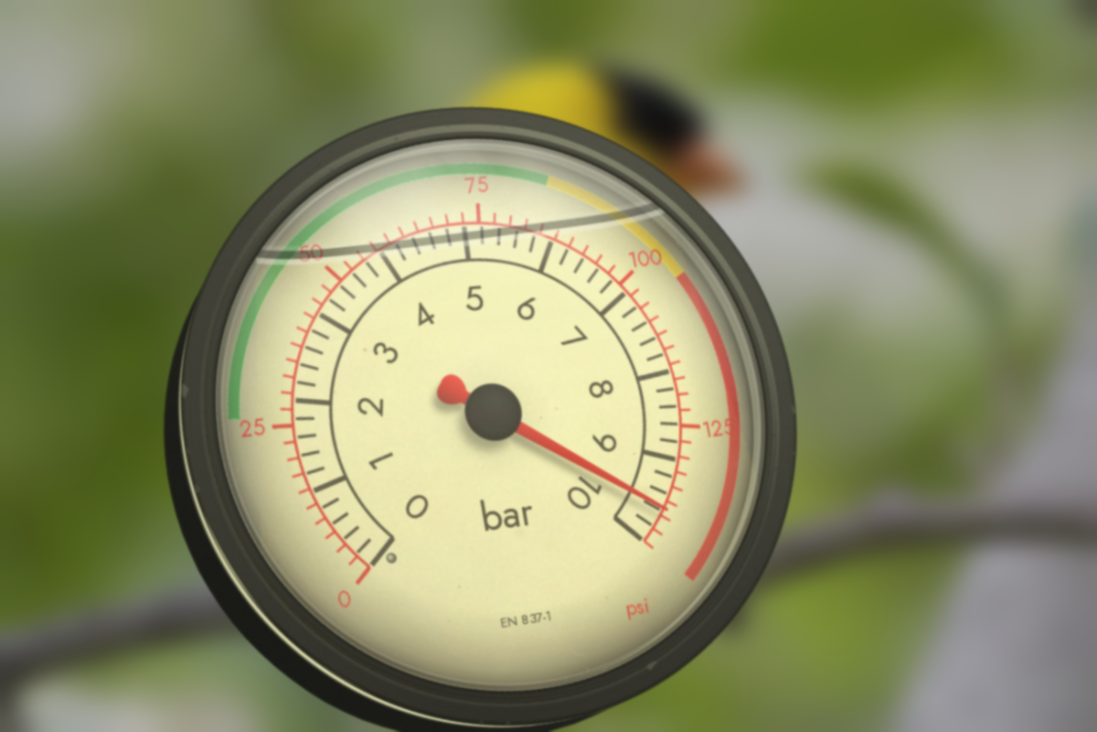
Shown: 9.6,bar
